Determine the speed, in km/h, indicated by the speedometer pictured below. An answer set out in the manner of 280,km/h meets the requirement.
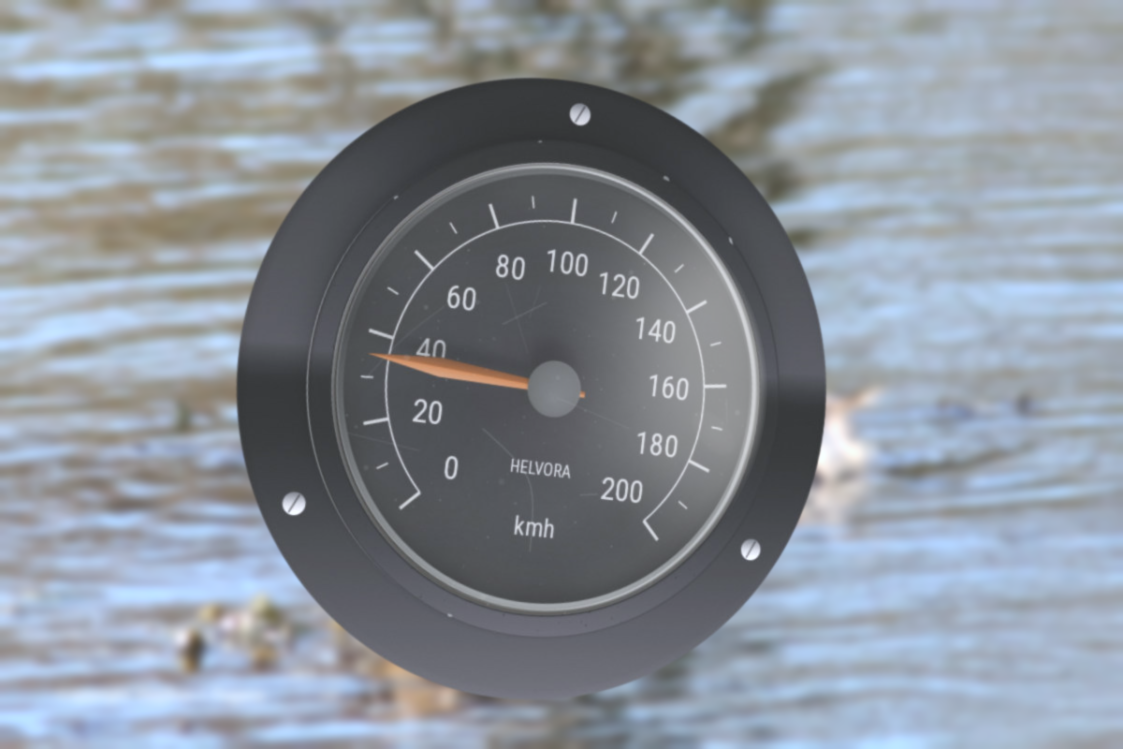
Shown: 35,km/h
